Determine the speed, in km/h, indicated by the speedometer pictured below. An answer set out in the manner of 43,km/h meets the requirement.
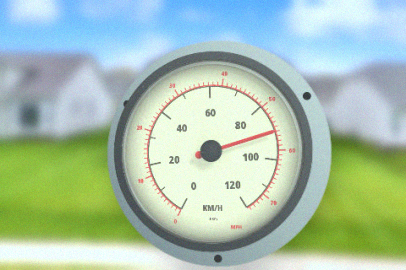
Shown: 90,km/h
